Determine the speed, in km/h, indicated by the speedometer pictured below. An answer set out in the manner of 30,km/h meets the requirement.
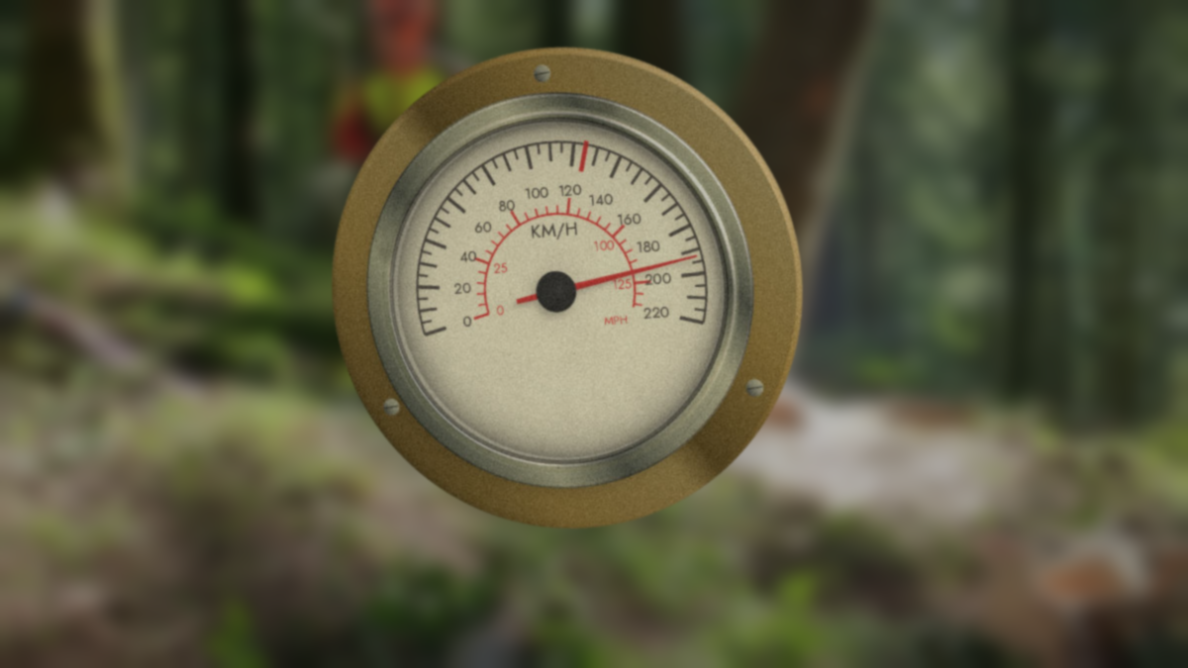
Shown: 192.5,km/h
